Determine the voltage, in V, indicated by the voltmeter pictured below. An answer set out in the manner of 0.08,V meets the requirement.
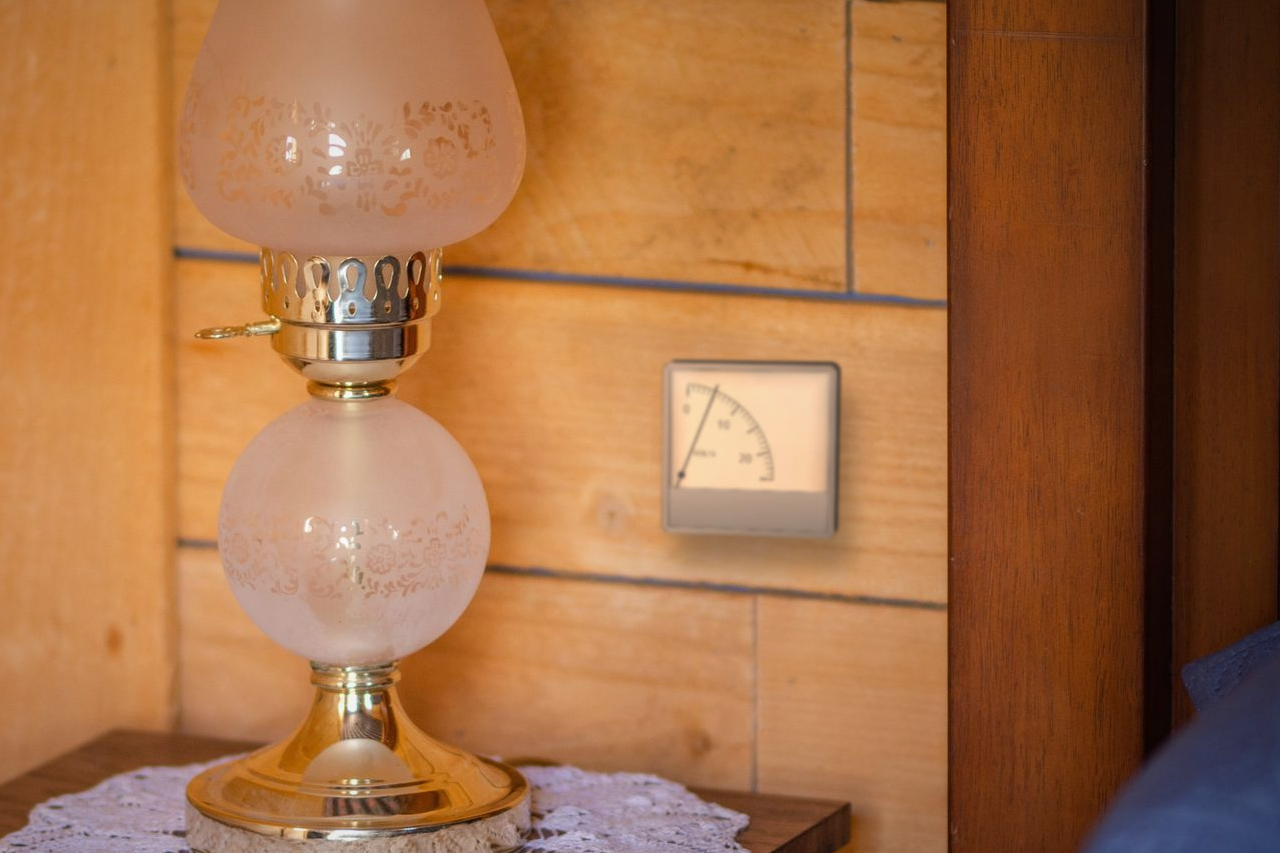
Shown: 5,V
